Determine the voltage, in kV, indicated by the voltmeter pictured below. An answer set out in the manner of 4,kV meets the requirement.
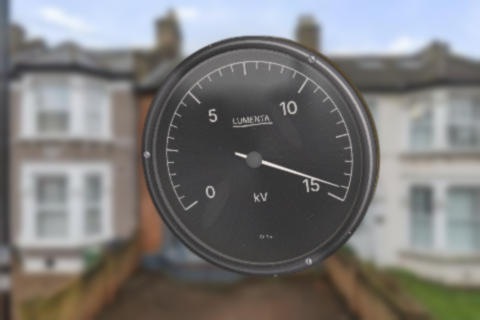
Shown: 14.5,kV
